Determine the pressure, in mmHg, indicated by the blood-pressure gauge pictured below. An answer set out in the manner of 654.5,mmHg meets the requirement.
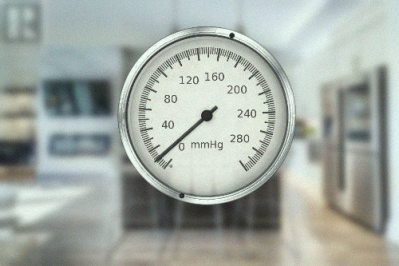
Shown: 10,mmHg
